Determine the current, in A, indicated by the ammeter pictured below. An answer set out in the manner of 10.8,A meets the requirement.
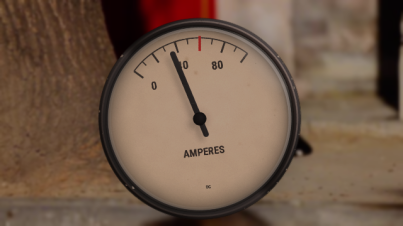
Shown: 35,A
